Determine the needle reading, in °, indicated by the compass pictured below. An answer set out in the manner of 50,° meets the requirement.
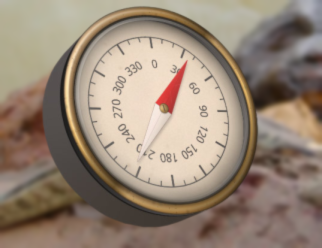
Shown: 35,°
